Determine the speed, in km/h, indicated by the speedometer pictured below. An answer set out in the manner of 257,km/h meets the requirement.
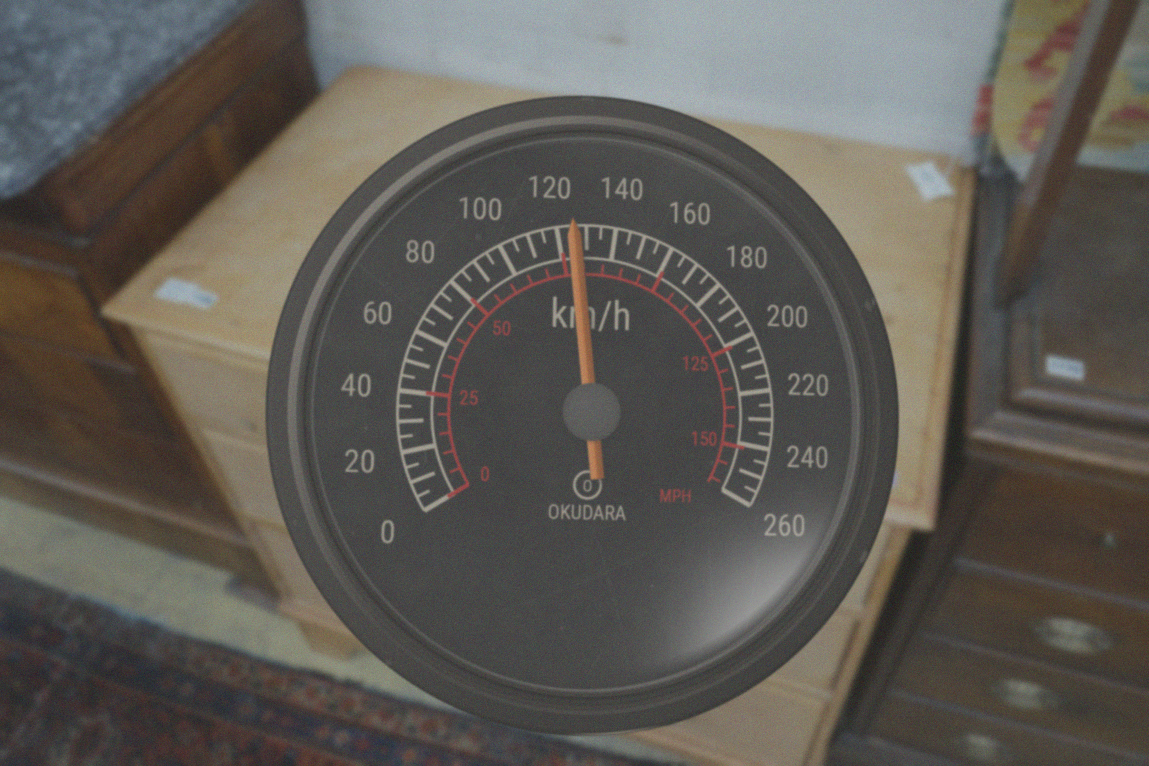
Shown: 125,km/h
